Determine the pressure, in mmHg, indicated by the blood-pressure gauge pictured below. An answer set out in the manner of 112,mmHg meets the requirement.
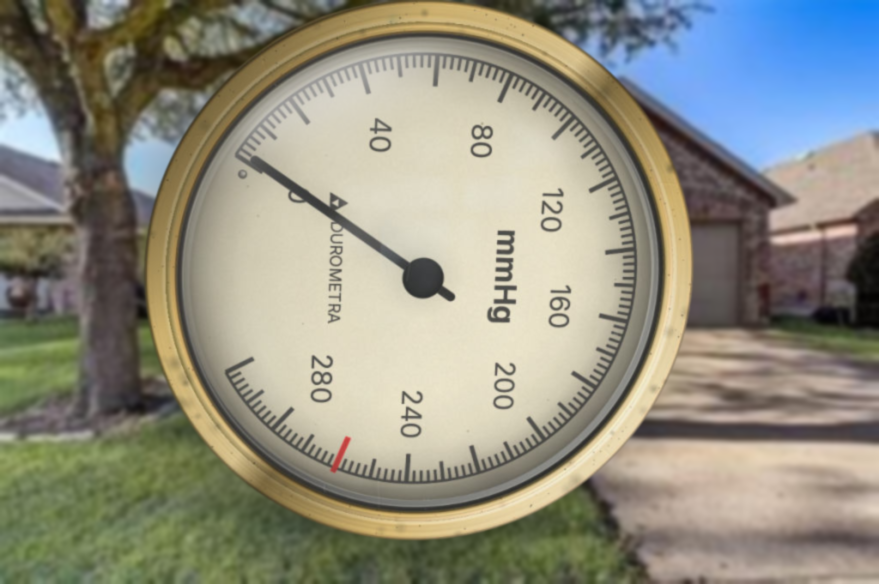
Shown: 2,mmHg
